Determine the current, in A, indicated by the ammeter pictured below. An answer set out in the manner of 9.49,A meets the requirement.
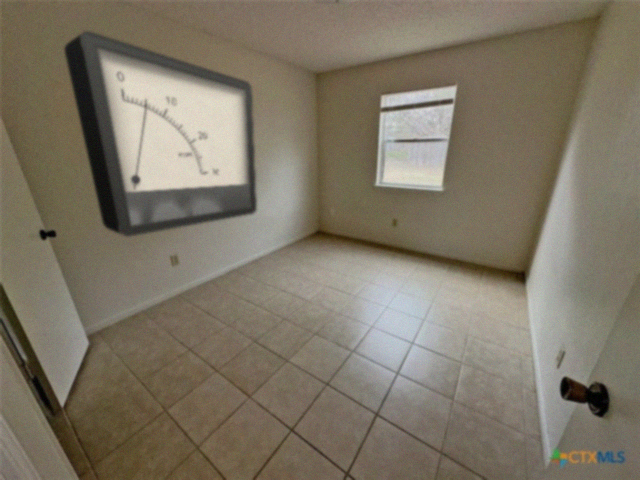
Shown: 5,A
